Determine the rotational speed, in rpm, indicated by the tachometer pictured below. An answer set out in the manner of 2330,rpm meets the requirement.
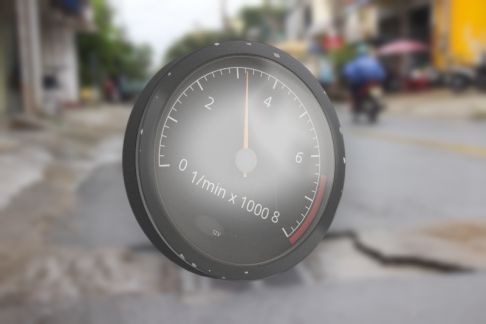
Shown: 3200,rpm
